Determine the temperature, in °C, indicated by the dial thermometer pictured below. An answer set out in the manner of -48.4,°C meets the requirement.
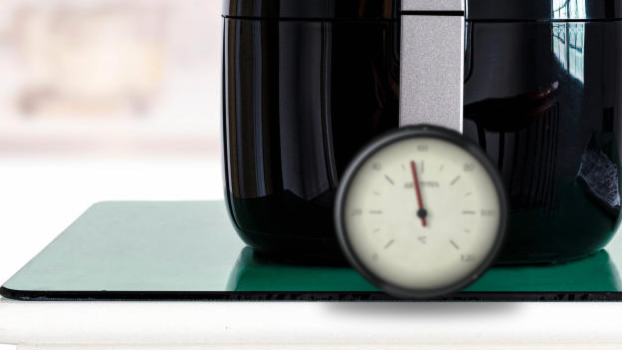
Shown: 55,°C
